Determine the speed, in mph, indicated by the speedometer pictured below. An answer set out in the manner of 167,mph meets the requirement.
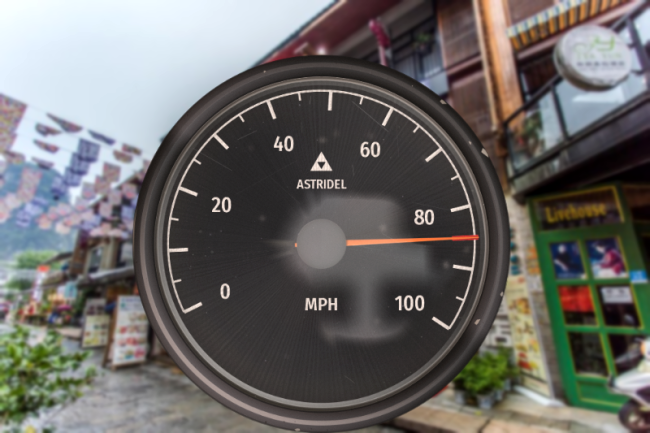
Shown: 85,mph
